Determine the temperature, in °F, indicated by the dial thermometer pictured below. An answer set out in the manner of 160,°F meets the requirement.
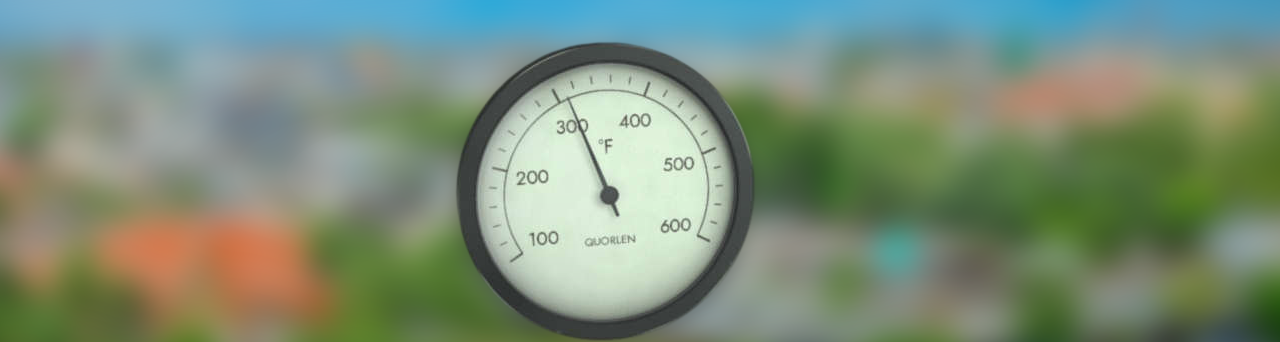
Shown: 310,°F
